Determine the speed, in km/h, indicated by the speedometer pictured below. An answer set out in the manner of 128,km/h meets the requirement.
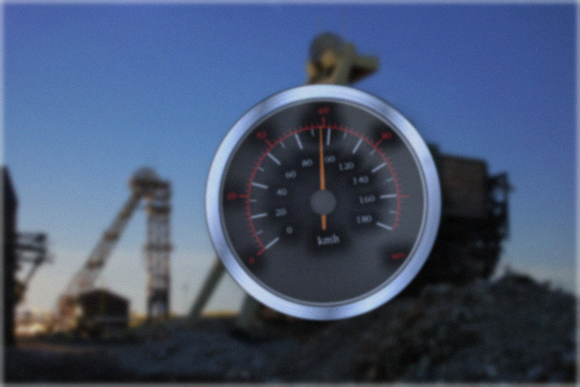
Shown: 95,km/h
